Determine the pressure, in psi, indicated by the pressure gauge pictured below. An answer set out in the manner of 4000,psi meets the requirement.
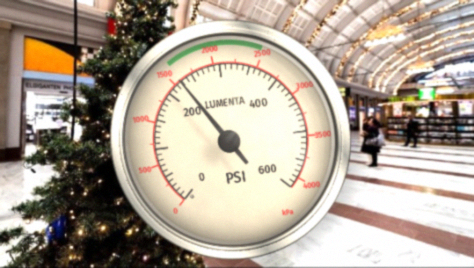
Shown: 230,psi
